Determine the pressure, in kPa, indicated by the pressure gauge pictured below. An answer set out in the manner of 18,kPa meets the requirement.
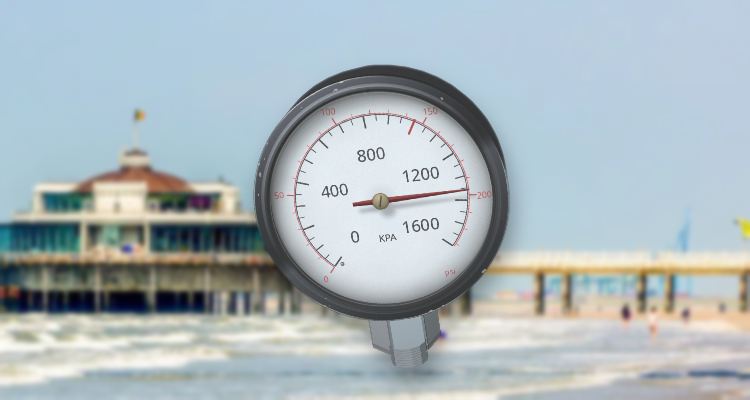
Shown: 1350,kPa
